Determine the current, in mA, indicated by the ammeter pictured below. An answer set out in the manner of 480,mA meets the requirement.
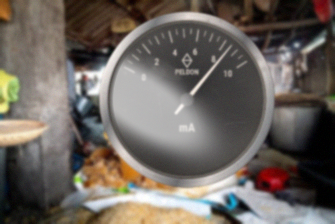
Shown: 8.5,mA
